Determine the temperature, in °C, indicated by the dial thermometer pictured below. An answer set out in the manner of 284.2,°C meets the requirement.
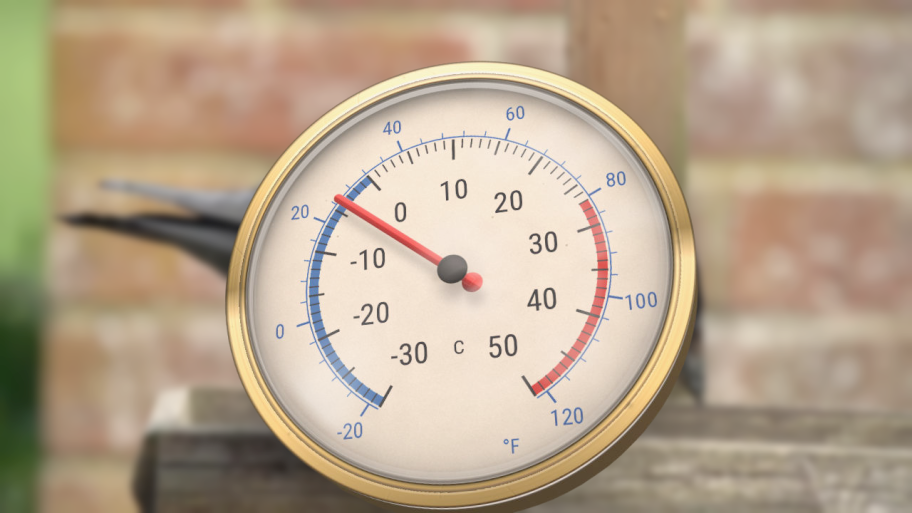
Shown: -4,°C
